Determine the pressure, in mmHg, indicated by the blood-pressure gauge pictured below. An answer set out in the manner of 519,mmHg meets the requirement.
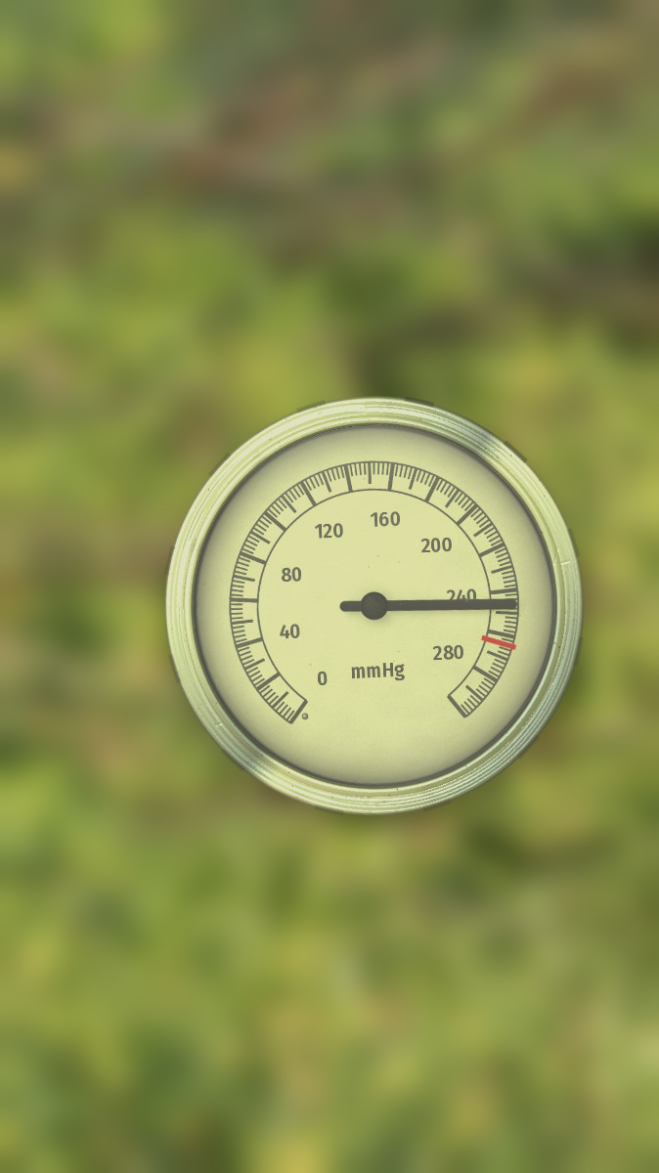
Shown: 246,mmHg
